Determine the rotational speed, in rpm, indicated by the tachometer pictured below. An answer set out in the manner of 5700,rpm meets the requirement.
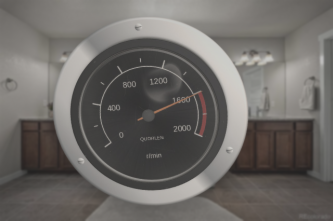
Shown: 1600,rpm
